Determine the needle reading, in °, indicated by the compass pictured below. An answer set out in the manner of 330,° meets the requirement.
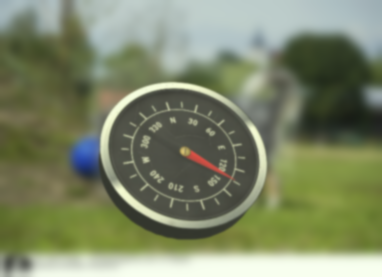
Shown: 135,°
